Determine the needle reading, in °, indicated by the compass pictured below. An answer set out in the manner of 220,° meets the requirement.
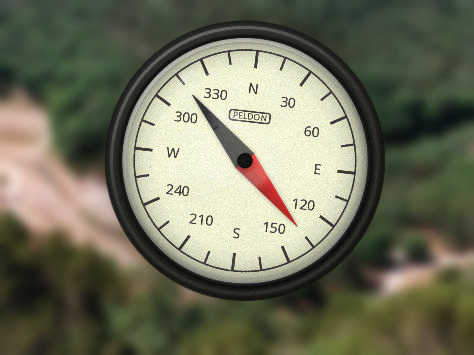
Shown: 135,°
